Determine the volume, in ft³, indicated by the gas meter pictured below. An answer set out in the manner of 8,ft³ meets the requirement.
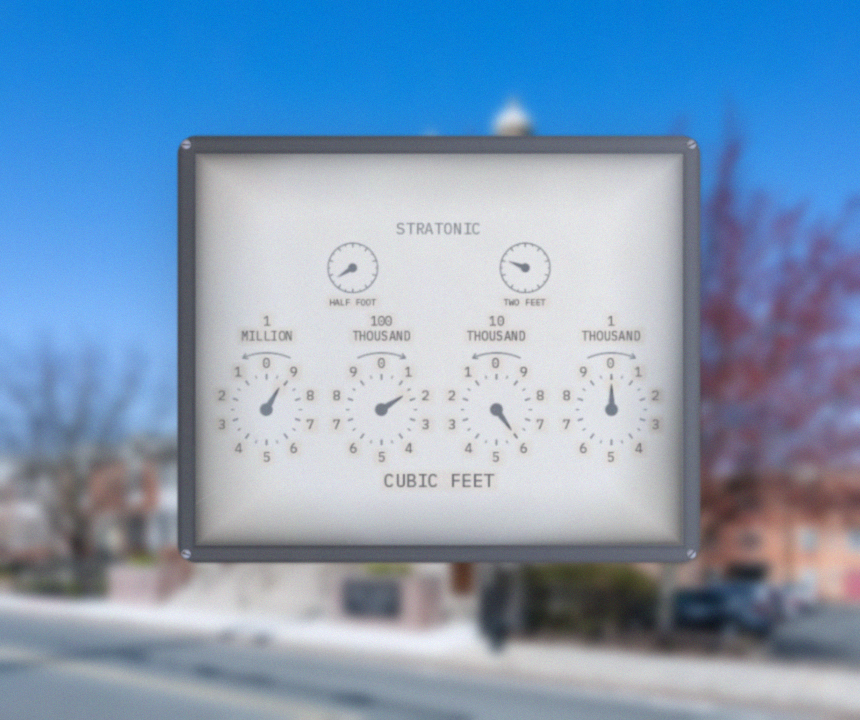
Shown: 916000,ft³
